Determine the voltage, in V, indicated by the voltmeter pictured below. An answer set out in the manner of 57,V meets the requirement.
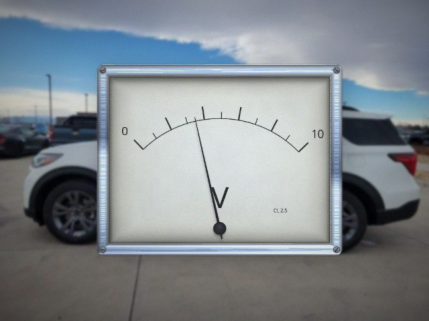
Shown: 3.5,V
